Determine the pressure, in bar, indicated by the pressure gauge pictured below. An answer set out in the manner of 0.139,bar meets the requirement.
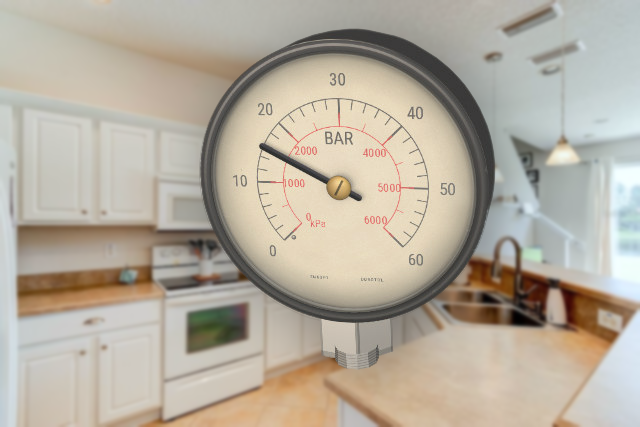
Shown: 16,bar
